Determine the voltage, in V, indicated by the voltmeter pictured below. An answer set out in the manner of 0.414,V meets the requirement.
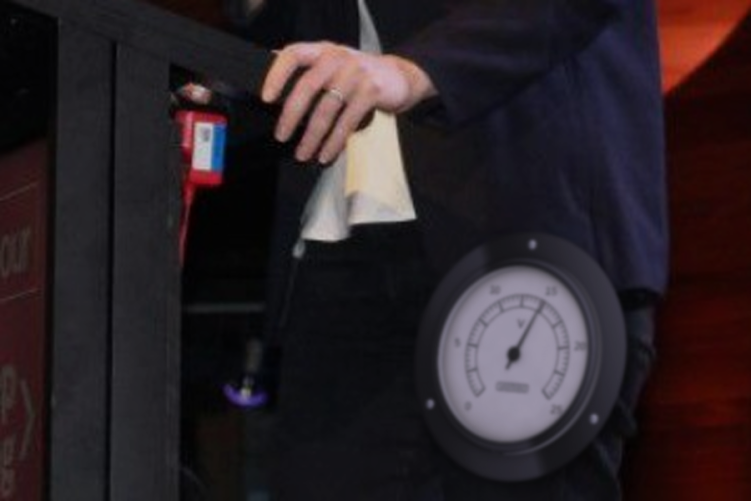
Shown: 15,V
